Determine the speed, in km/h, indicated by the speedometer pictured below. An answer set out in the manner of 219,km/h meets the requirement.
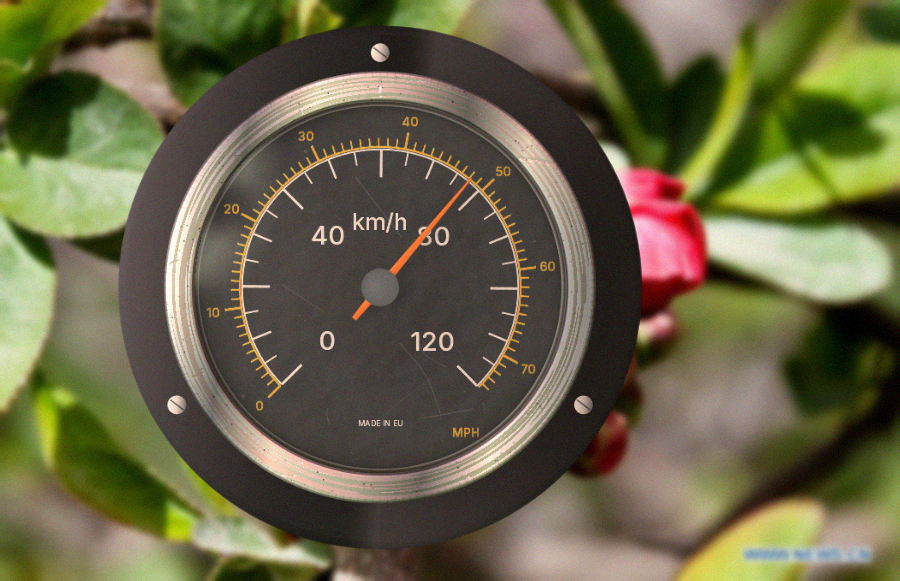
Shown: 77.5,km/h
